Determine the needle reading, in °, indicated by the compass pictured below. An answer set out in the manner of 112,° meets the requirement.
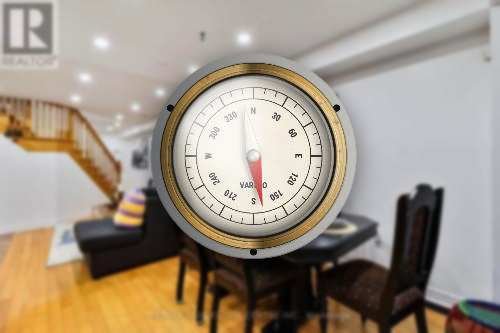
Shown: 170,°
